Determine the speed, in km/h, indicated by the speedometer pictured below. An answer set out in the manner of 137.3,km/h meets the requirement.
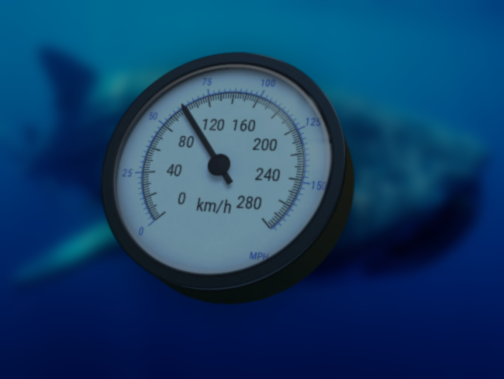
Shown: 100,km/h
